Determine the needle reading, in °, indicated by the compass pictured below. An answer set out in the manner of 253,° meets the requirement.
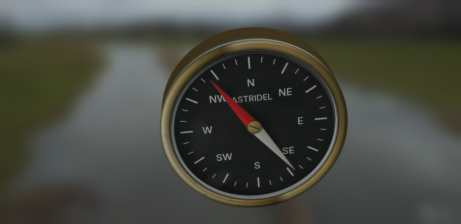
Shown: 325,°
